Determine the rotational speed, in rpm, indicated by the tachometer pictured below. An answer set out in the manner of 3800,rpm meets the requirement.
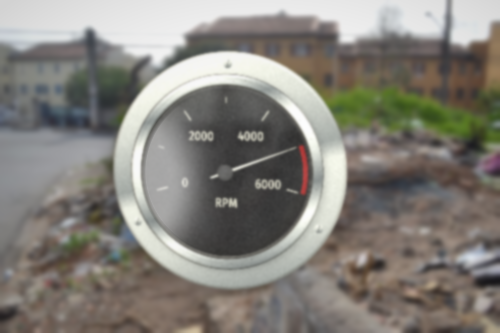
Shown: 5000,rpm
